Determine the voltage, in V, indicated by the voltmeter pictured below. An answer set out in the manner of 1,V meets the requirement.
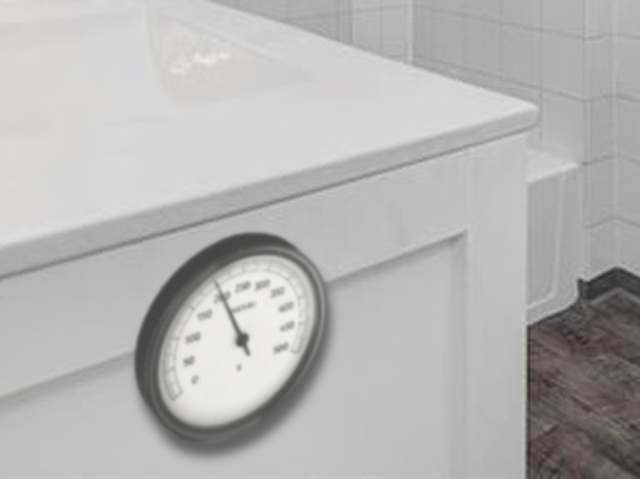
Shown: 200,V
